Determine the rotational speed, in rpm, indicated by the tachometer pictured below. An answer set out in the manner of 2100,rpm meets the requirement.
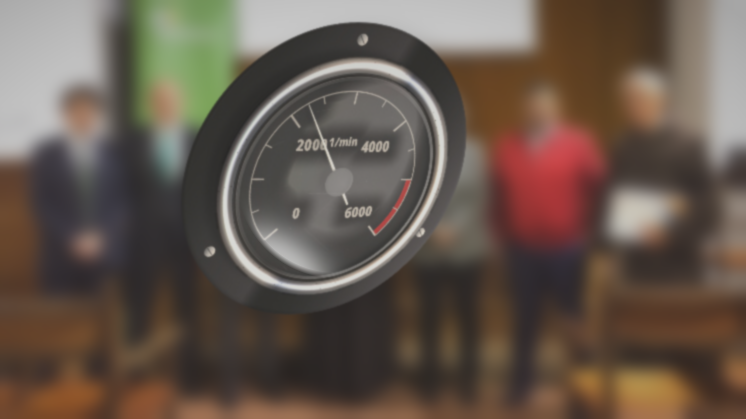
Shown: 2250,rpm
